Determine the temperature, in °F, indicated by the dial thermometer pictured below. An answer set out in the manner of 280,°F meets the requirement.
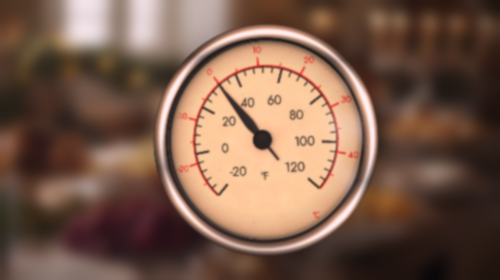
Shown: 32,°F
